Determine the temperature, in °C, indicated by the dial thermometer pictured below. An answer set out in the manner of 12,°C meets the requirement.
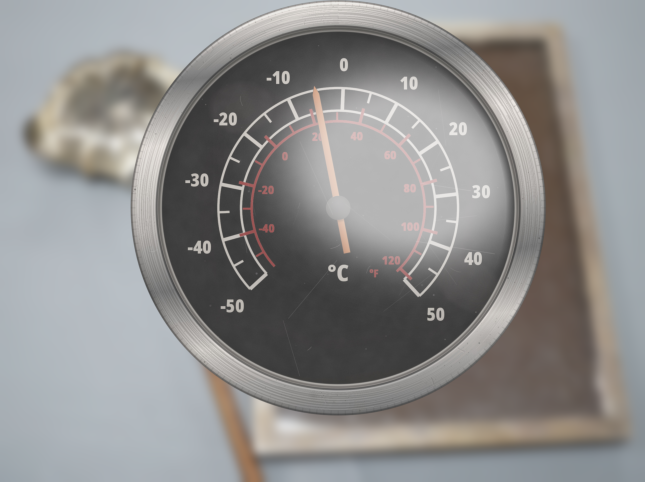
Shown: -5,°C
